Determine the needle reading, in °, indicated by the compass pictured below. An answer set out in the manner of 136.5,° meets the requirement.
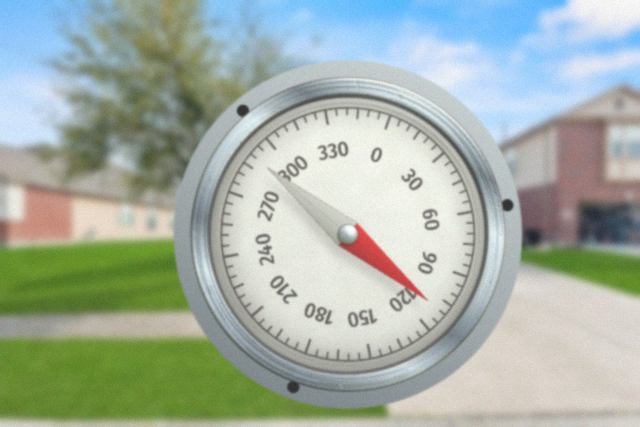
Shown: 110,°
